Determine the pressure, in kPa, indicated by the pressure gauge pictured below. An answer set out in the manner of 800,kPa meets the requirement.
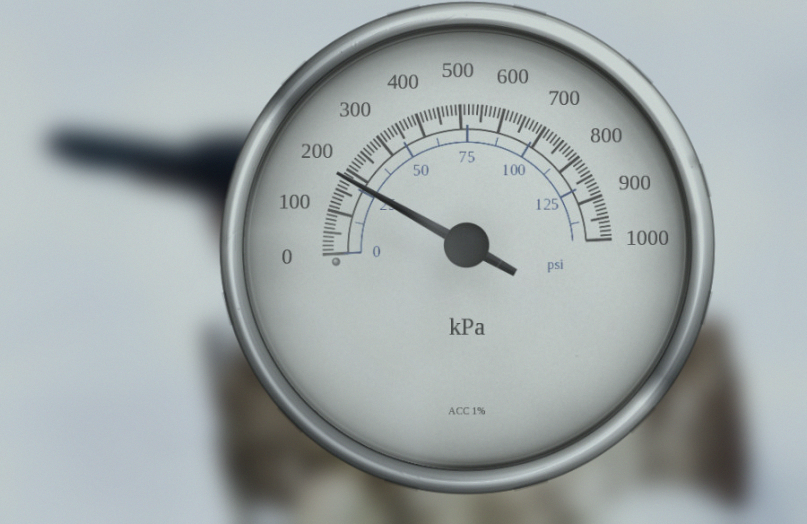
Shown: 180,kPa
